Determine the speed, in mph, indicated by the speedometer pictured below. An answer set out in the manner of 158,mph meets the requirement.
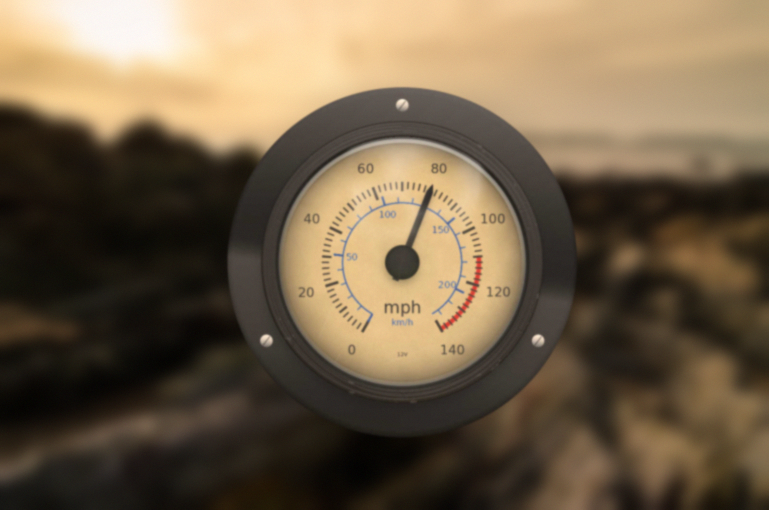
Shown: 80,mph
